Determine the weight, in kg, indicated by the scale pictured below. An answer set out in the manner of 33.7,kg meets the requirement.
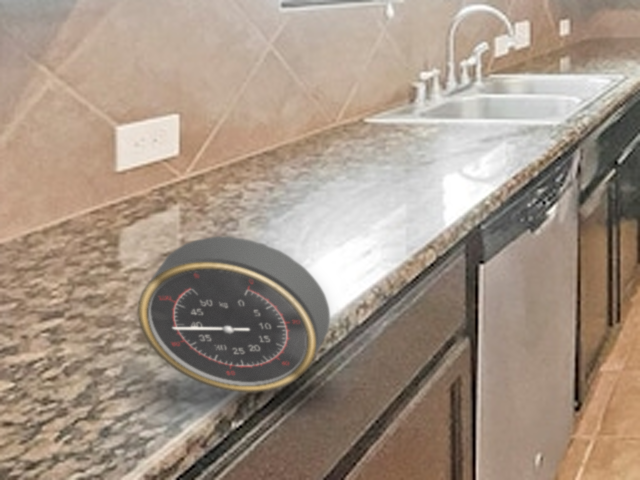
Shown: 40,kg
